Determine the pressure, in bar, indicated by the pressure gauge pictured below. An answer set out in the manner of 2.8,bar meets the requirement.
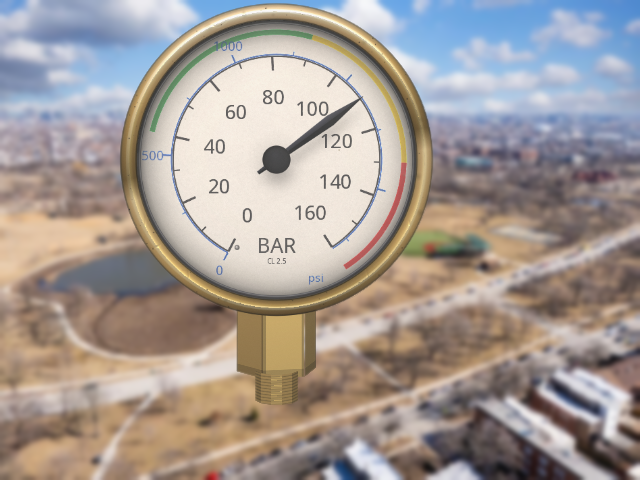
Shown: 110,bar
